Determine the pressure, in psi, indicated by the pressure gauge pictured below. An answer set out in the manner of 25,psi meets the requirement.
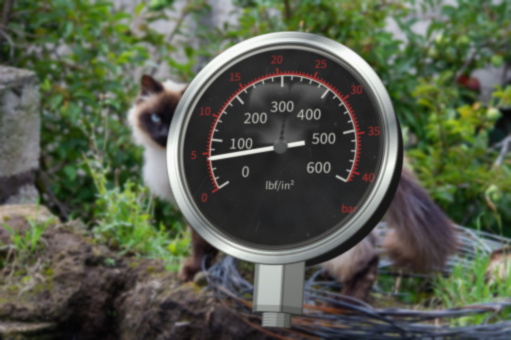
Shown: 60,psi
